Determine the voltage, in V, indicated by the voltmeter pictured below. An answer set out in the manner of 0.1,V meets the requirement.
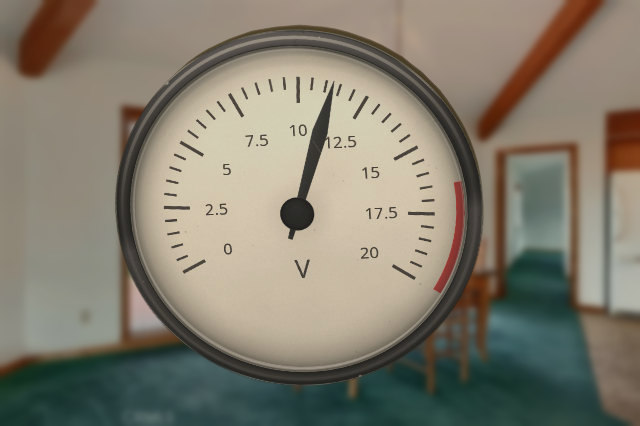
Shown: 11.25,V
